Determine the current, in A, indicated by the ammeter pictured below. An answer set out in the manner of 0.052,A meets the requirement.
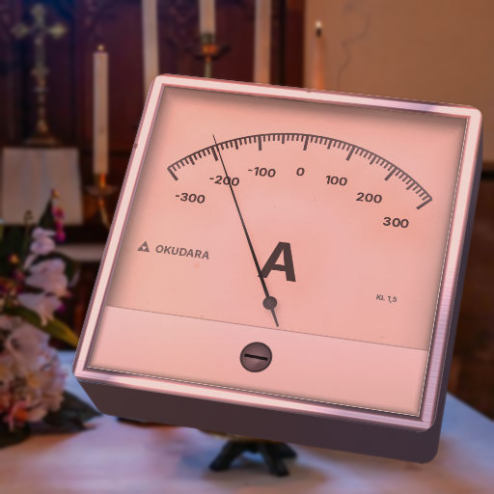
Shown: -190,A
